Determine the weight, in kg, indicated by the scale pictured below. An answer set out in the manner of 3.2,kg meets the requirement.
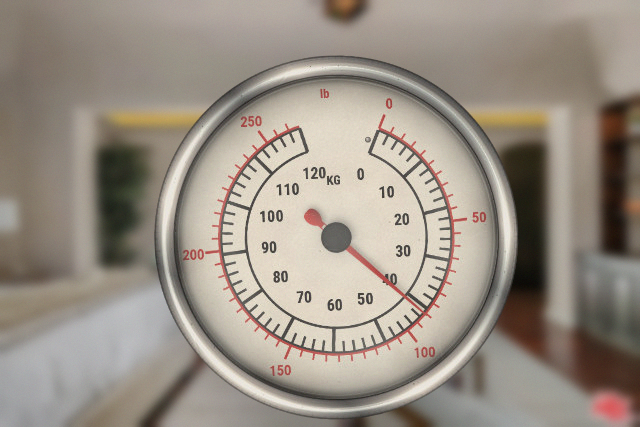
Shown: 41,kg
